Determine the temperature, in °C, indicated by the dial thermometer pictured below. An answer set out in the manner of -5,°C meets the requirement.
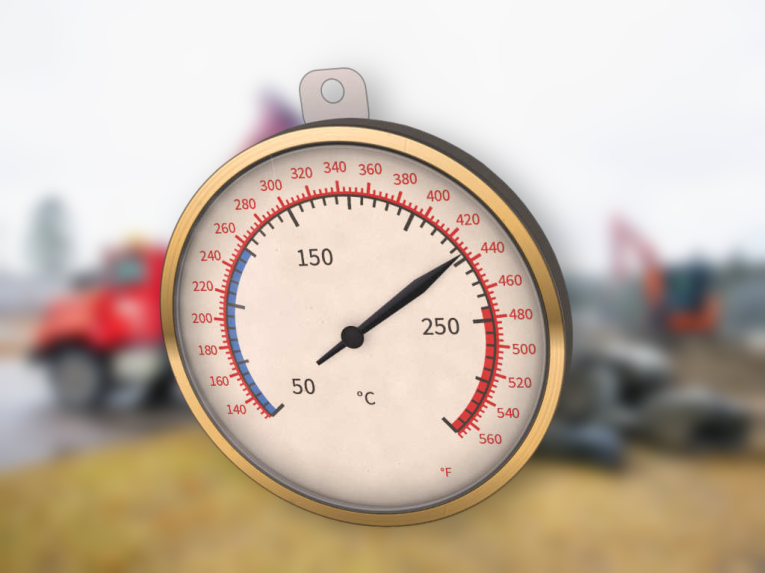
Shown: 222.5,°C
